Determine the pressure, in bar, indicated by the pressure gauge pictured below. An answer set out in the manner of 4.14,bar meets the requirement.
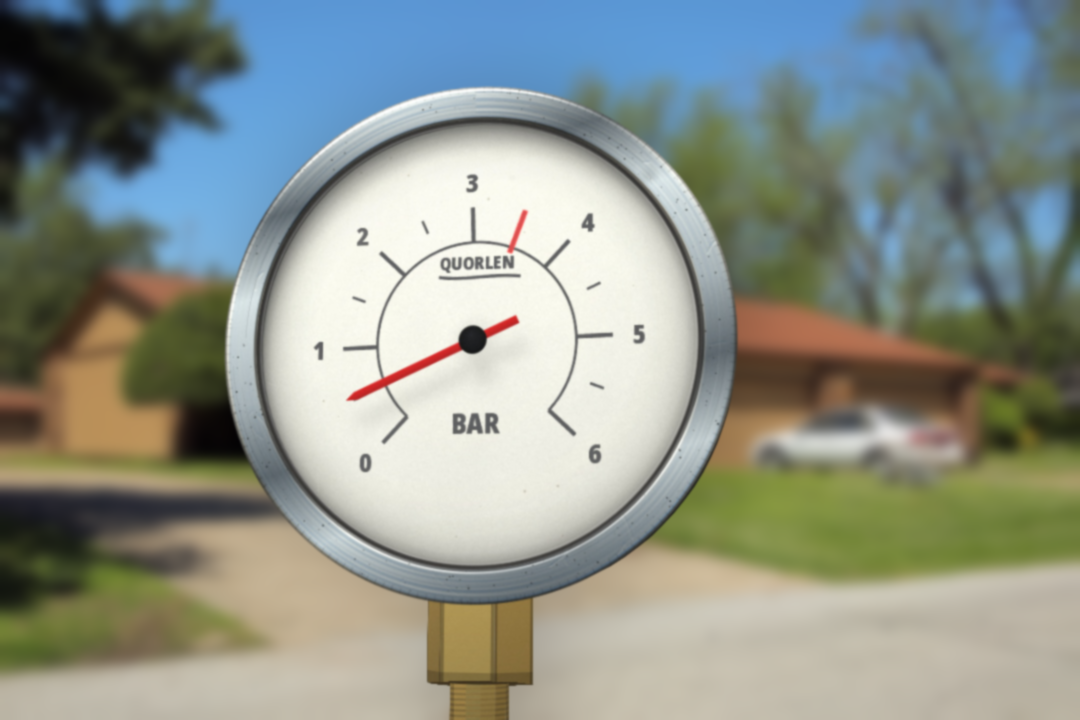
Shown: 0.5,bar
